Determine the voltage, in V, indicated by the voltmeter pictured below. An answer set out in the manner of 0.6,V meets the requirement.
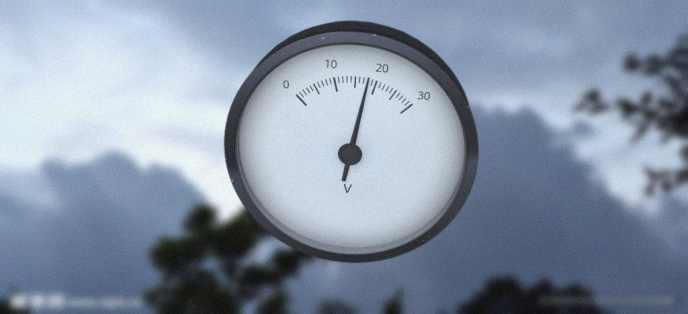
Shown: 18,V
